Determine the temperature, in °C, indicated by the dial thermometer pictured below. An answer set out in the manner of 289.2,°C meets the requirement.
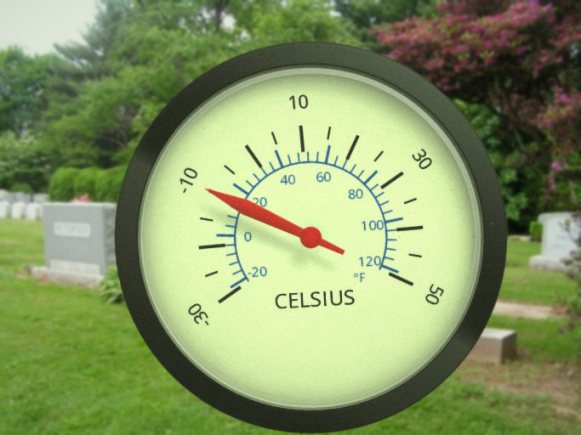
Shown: -10,°C
